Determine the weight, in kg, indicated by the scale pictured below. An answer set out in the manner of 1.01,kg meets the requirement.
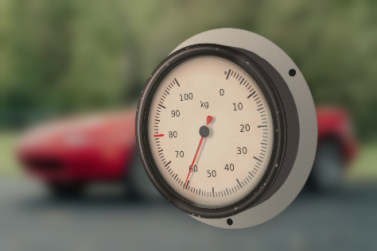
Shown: 60,kg
